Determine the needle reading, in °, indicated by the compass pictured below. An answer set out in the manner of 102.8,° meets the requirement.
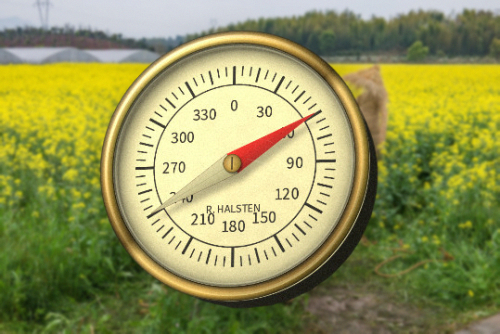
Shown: 60,°
